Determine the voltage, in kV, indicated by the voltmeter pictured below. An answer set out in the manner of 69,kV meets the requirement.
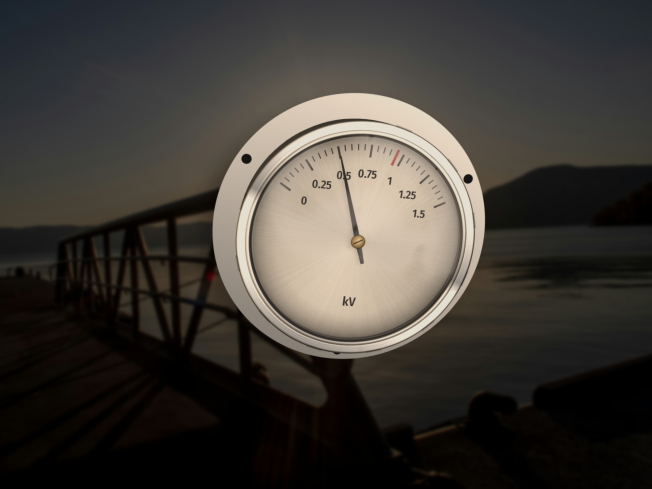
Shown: 0.5,kV
